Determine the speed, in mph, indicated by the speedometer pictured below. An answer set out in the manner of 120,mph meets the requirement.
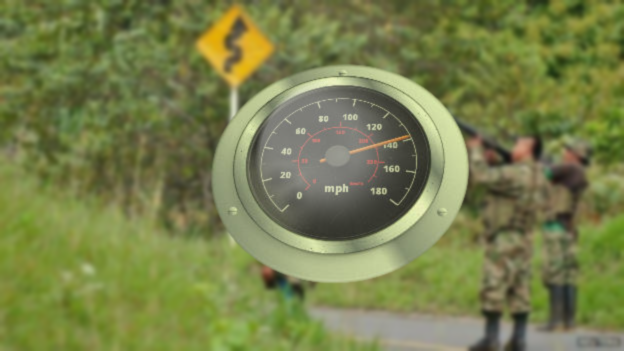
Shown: 140,mph
